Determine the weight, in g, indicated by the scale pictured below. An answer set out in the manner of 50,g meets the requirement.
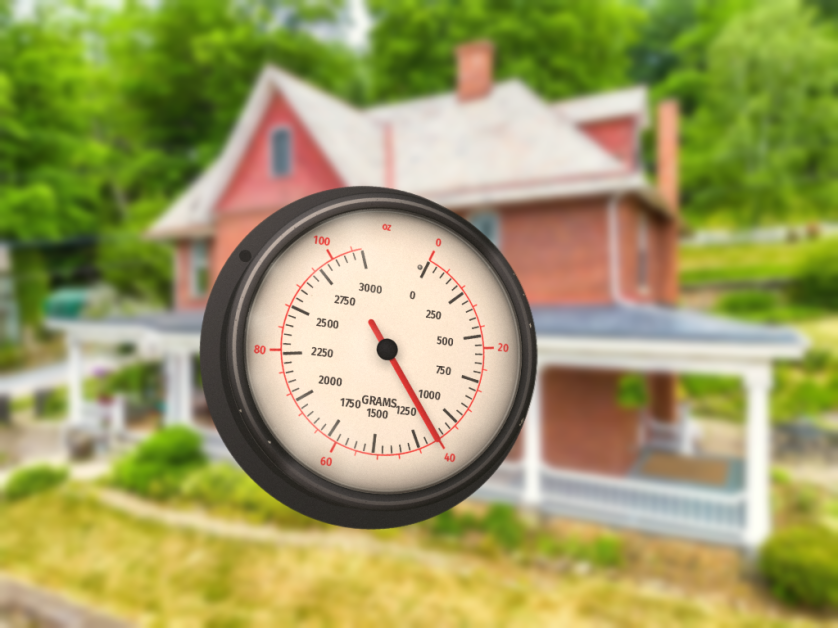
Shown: 1150,g
